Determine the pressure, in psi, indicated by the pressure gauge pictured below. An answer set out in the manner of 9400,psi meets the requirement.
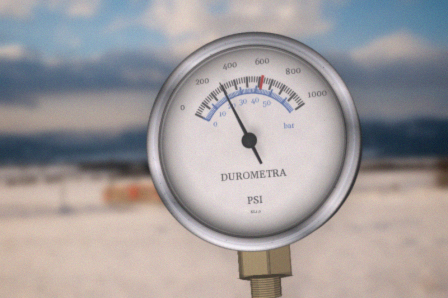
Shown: 300,psi
